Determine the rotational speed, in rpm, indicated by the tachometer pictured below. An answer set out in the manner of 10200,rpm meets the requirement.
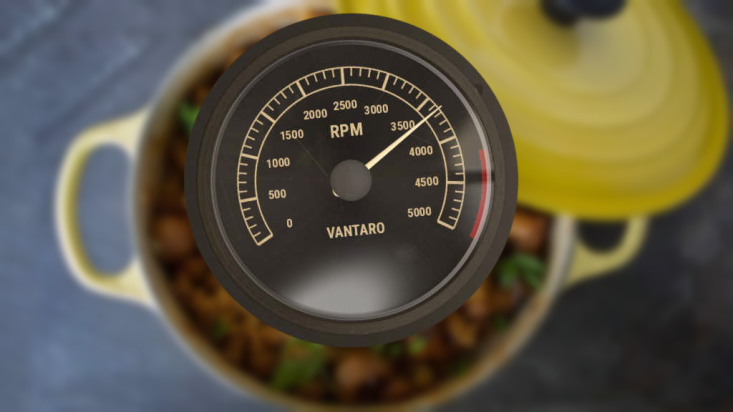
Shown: 3650,rpm
